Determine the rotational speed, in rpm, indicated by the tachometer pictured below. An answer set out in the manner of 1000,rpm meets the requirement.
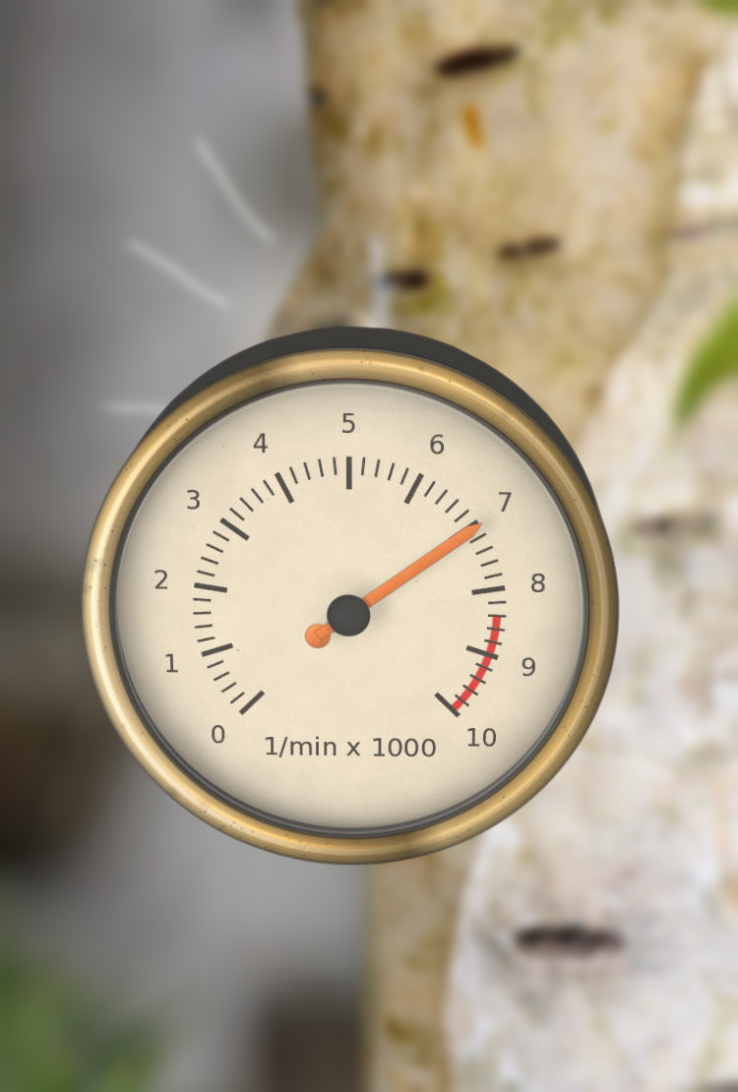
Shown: 7000,rpm
